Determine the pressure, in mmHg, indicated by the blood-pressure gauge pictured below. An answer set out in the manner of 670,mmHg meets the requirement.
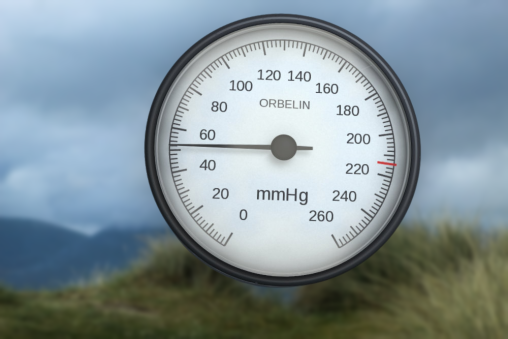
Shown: 52,mmHg
